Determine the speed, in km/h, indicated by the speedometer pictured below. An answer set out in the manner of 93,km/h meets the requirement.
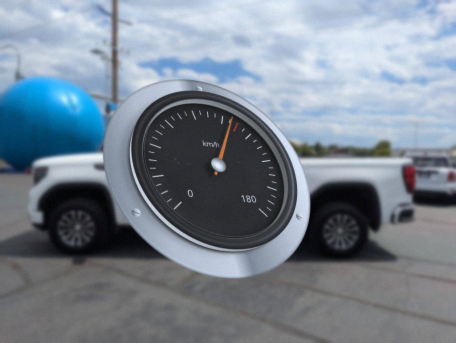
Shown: 105,km/h
